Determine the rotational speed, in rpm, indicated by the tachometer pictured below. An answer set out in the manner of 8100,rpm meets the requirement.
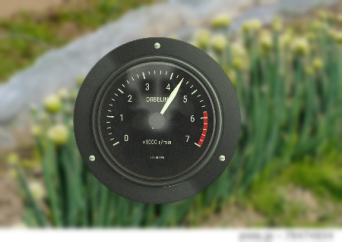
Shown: 4400,rpm
